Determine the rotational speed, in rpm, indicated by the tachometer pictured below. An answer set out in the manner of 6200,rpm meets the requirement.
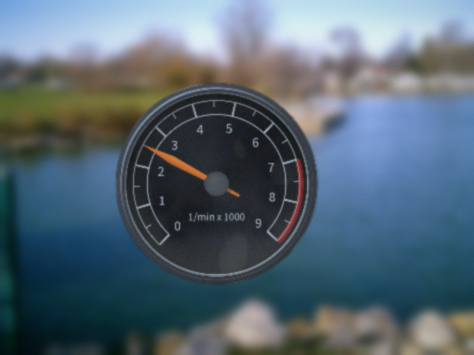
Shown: 2500,rpm
